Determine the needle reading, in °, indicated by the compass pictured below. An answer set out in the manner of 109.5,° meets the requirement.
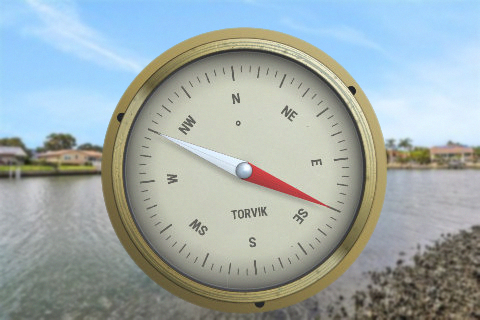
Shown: 120,°
